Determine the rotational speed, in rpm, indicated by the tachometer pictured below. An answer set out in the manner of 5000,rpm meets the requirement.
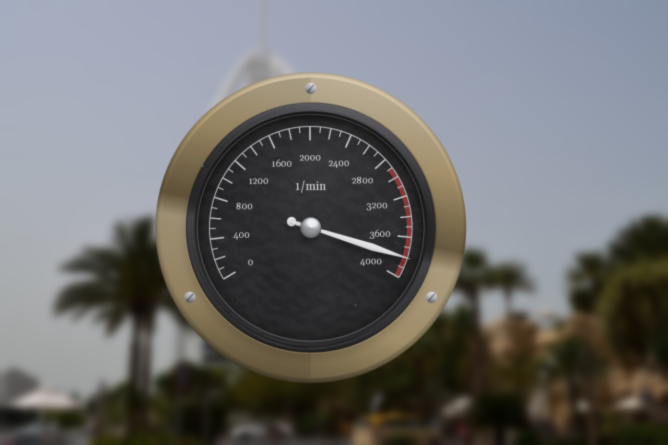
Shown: 3800,rpm
